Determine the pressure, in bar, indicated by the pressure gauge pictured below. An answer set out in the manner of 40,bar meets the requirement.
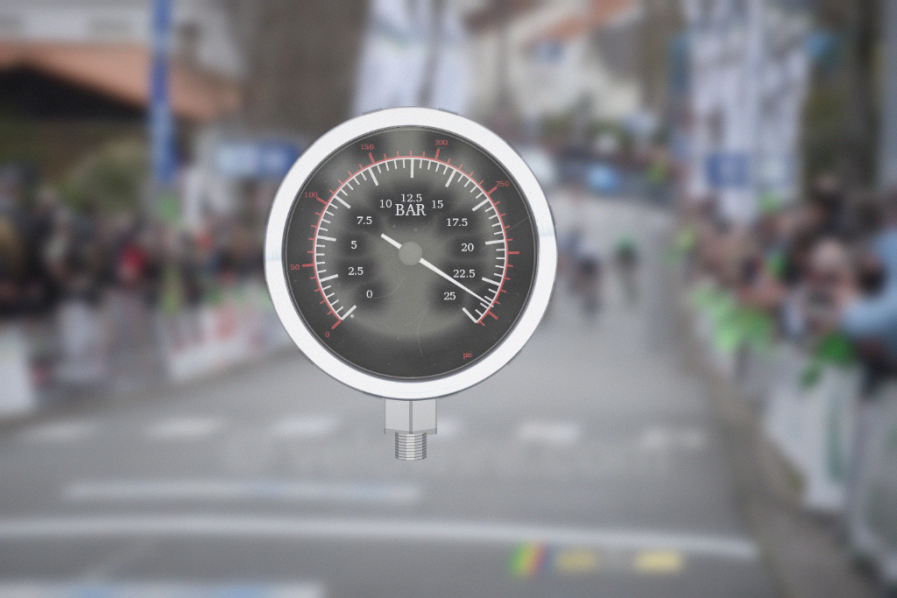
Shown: 23.75,bar
